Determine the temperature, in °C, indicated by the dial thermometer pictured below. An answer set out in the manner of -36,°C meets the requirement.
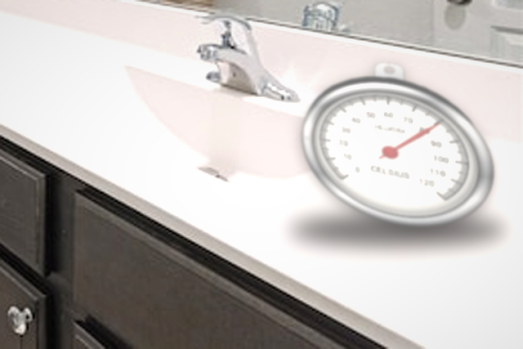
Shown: 80,°C
